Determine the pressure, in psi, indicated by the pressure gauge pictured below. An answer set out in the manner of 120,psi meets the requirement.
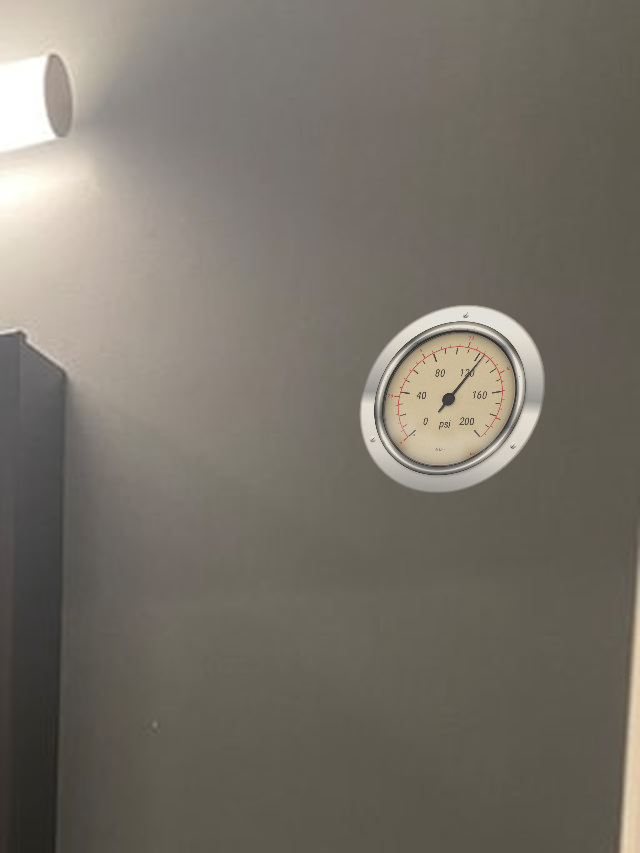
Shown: 125,psi
